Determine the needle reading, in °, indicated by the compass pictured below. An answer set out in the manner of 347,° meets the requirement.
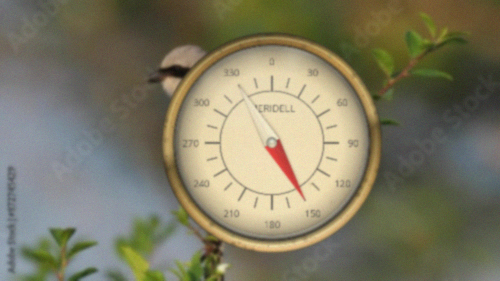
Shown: 150,°
